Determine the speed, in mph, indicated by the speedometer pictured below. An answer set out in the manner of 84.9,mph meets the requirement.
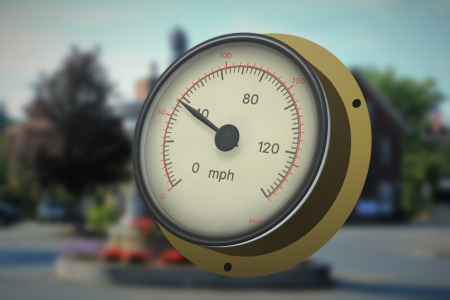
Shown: 38,mph
